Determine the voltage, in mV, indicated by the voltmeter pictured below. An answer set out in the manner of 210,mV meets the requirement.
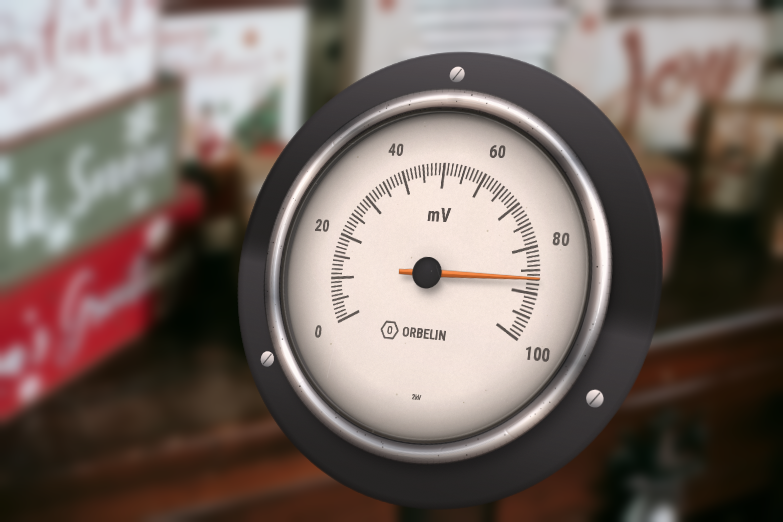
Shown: 87,mV
